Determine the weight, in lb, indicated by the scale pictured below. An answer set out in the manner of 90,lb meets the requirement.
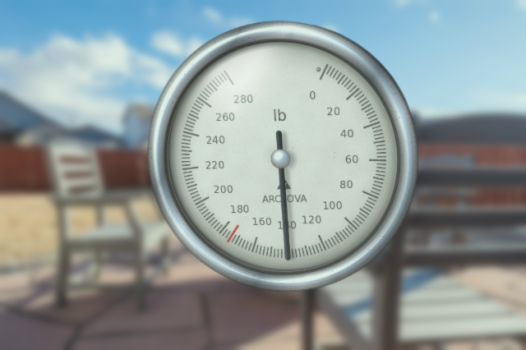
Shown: 140,lb
